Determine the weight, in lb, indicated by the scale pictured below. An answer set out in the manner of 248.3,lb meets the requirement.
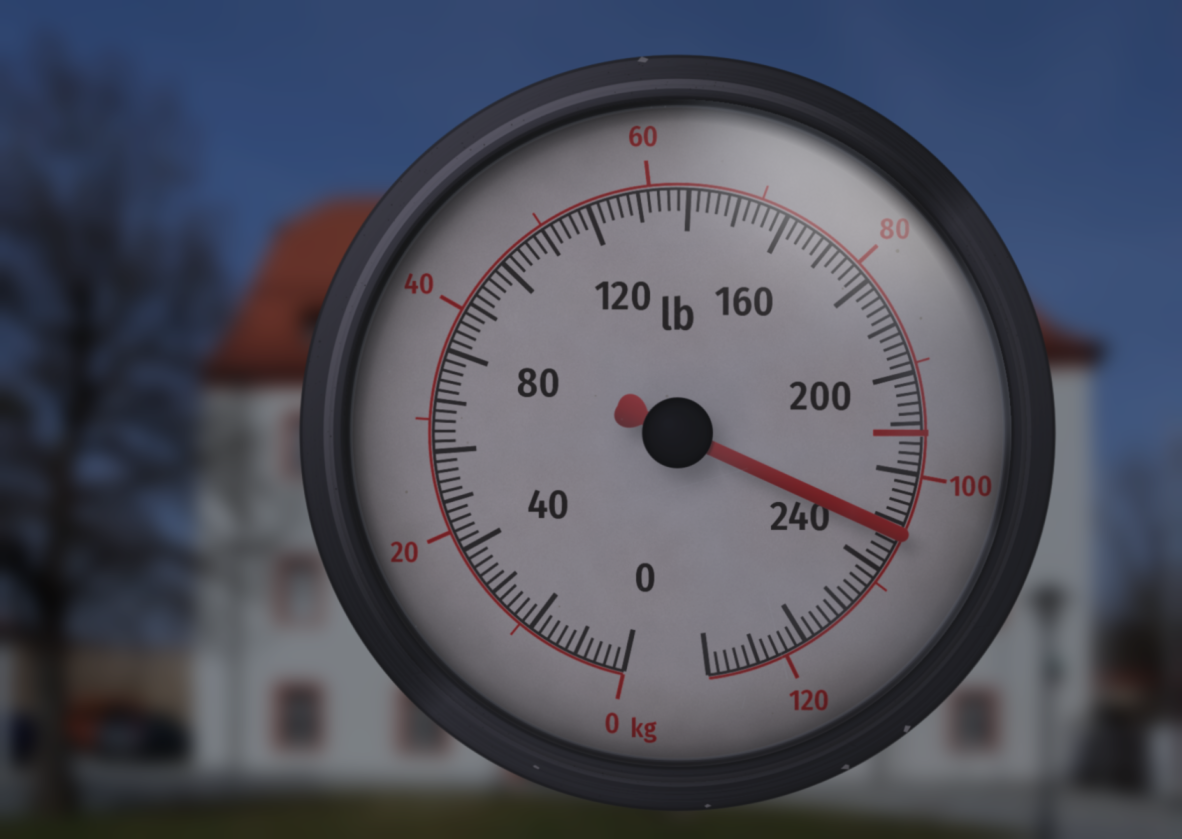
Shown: 232,lb
